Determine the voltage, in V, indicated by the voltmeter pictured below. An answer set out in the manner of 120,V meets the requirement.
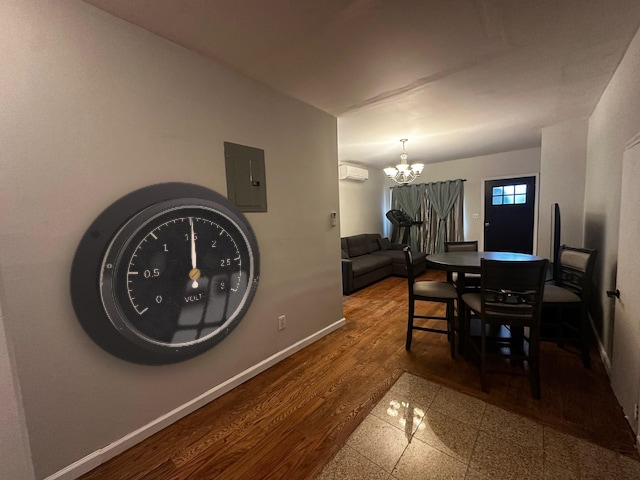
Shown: 1.5,V
